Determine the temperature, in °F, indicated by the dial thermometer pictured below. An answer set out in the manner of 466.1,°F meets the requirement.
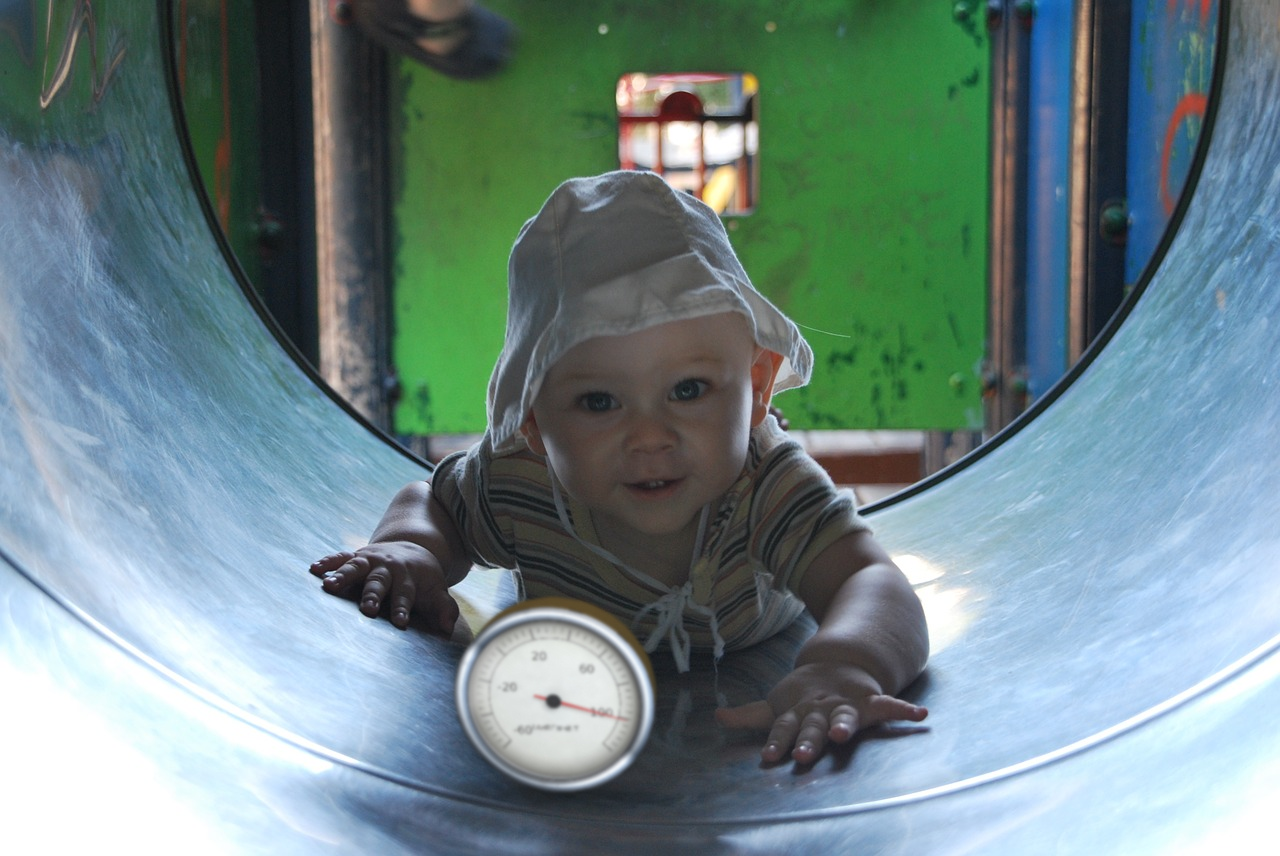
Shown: 100,°F
